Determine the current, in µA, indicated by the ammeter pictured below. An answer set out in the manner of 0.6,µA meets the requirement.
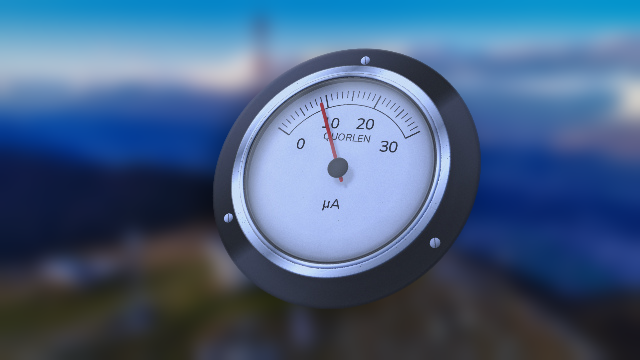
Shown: 9,µA
